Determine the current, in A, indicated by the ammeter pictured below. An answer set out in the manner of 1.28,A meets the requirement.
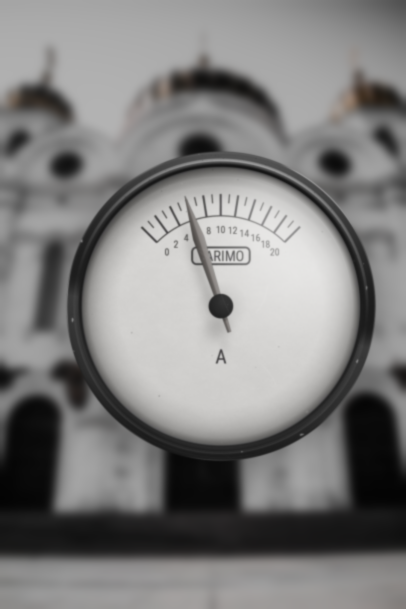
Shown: 6,A
